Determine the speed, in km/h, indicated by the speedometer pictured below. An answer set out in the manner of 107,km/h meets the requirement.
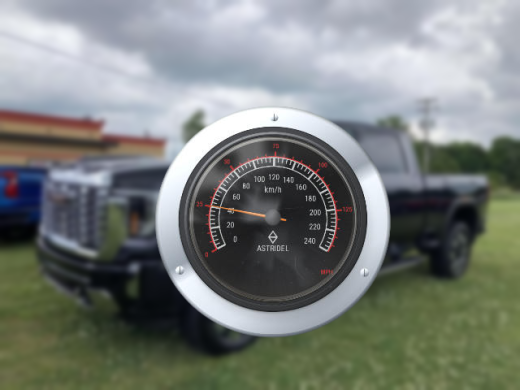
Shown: 40,km/h
